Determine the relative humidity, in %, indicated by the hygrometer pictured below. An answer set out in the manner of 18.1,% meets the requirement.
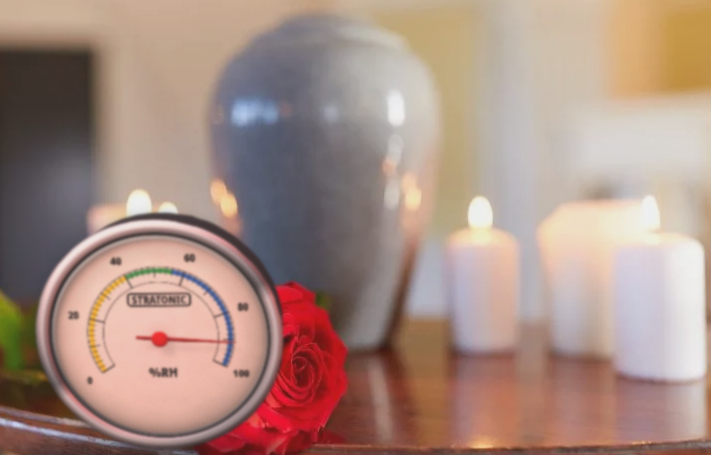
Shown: 90,%
